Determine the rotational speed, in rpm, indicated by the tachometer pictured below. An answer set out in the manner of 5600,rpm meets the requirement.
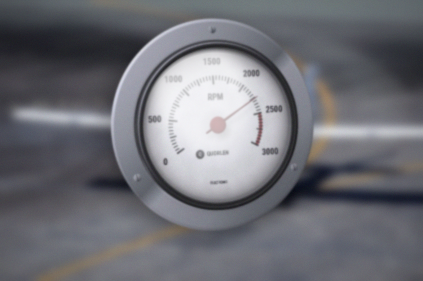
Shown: 2250,rpm
